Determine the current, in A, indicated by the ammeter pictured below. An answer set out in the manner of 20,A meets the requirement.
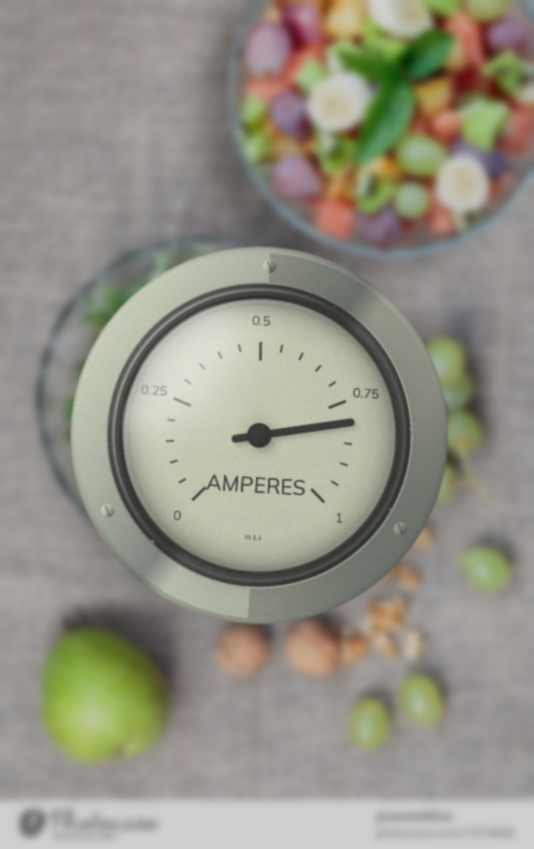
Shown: 0.8,A
